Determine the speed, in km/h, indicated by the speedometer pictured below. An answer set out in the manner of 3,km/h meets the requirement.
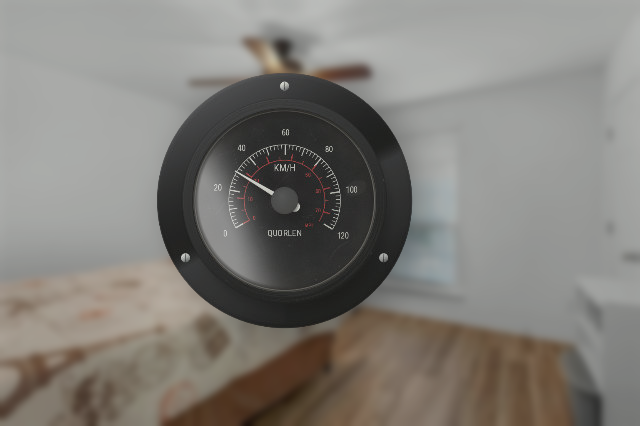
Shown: 30,km/h
